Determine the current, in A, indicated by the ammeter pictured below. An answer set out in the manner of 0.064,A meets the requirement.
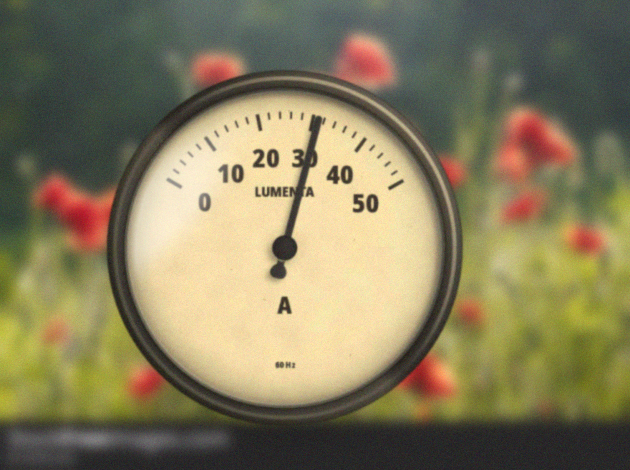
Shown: 31,A
